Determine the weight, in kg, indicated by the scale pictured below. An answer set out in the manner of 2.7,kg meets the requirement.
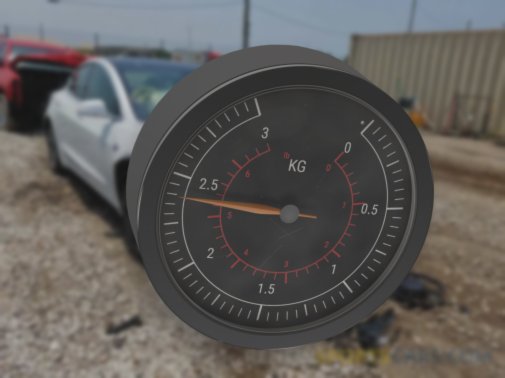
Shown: 2.4,kg
